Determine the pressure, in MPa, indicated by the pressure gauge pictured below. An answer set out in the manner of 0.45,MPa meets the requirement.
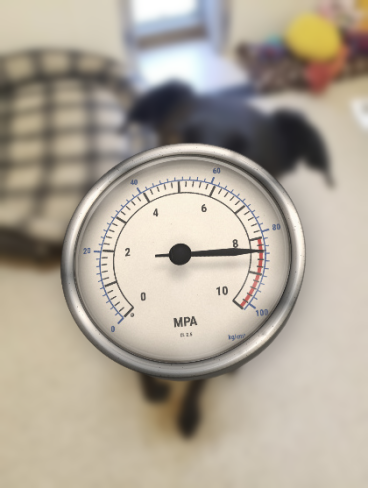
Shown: 8.4,MPa
